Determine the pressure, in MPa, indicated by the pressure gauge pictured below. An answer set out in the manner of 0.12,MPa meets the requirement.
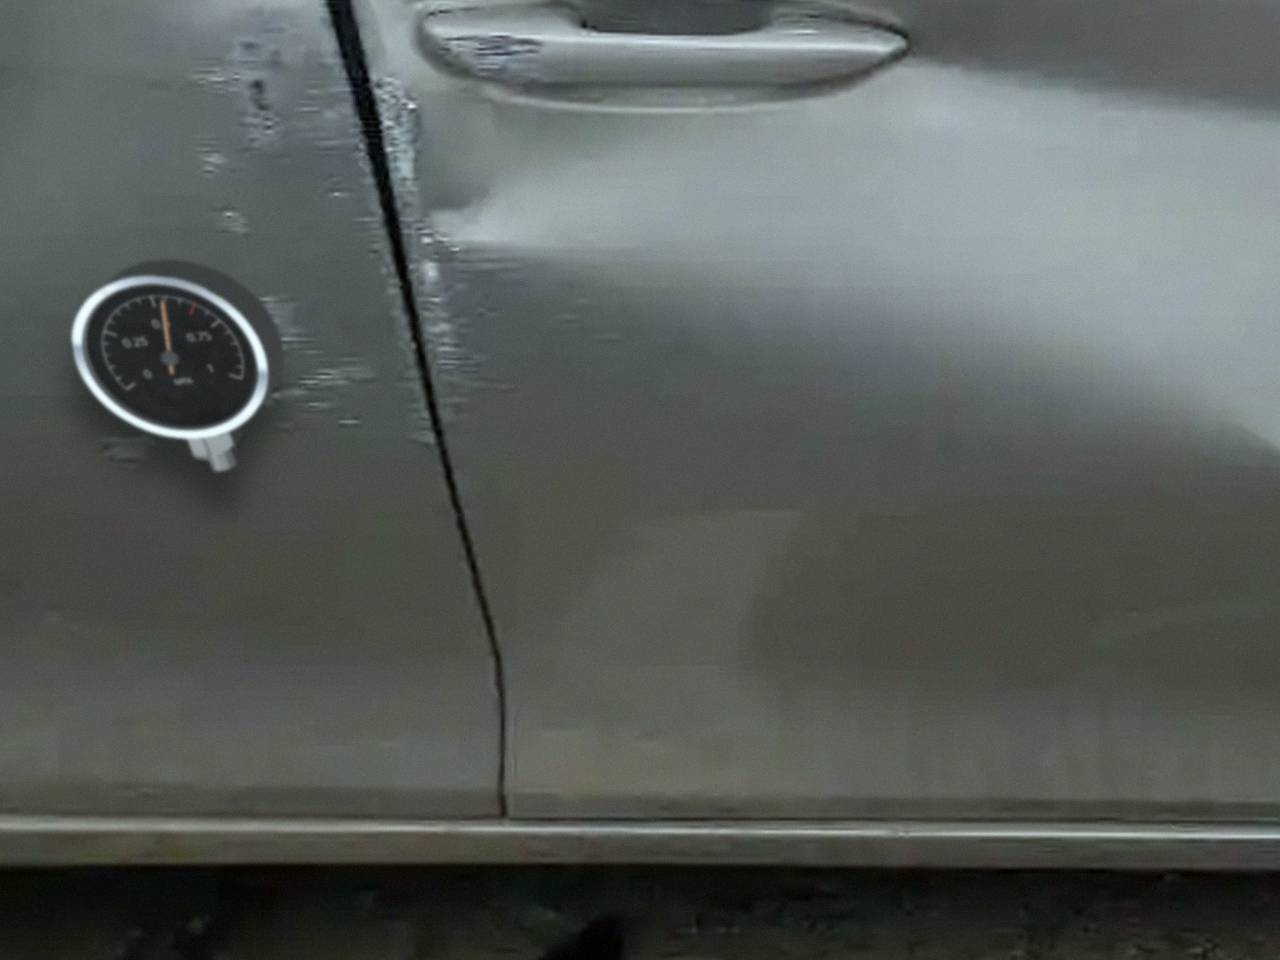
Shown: 0.55,MPa
